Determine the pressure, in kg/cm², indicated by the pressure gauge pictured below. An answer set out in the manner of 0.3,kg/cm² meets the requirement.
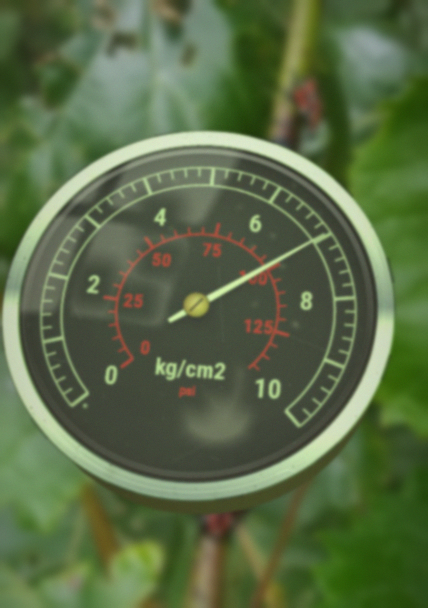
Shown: 7,kg/cm²
